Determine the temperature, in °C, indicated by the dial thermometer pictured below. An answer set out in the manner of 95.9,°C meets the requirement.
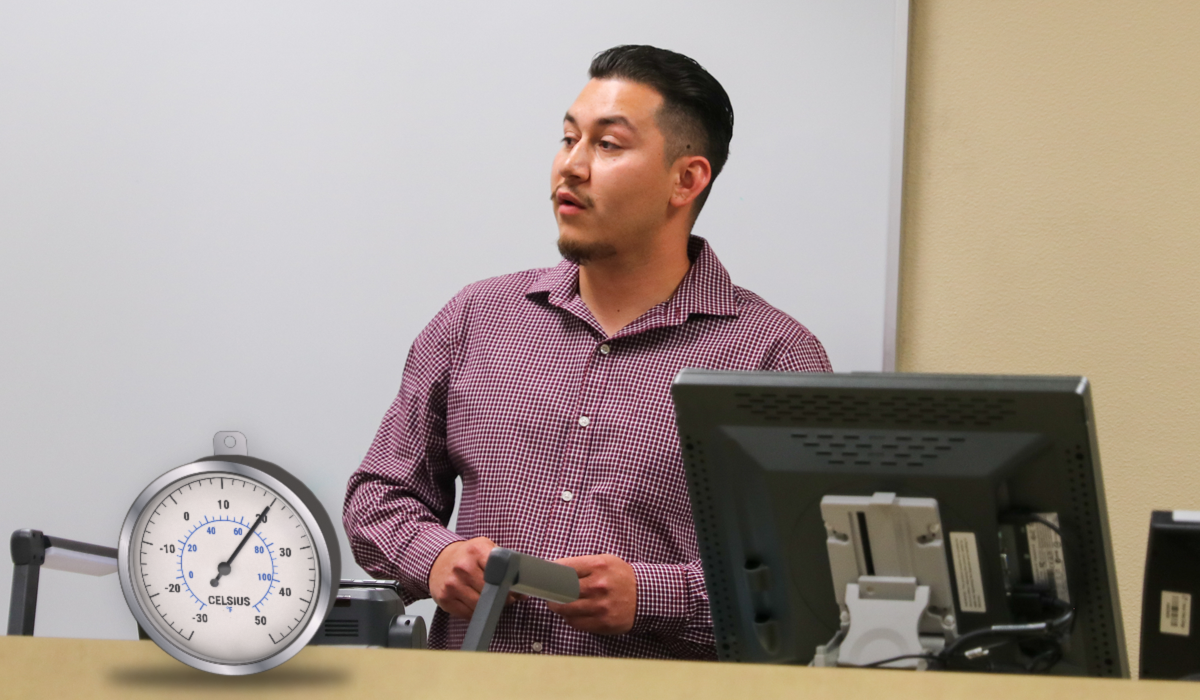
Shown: 20,°C
